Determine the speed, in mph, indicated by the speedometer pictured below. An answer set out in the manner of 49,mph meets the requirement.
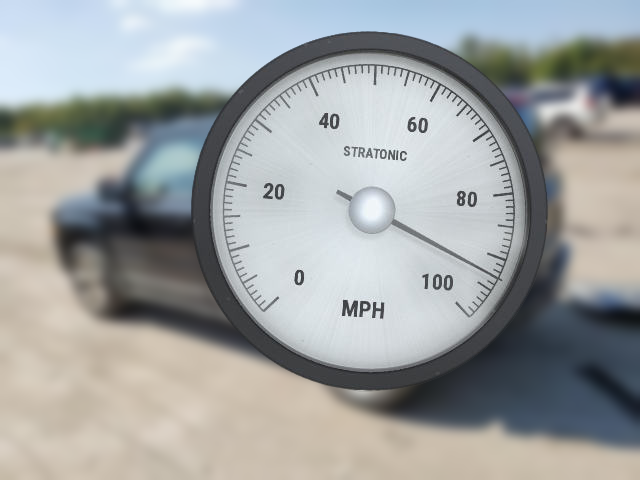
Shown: 93,mph
